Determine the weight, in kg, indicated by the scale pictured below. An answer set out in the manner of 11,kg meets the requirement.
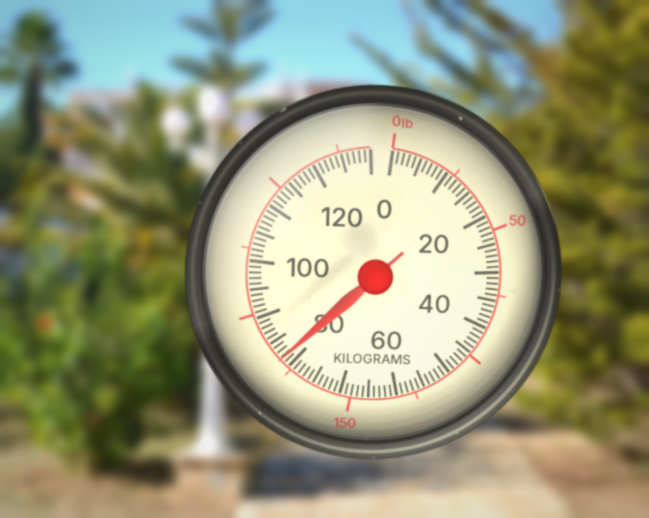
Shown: 82,kg
